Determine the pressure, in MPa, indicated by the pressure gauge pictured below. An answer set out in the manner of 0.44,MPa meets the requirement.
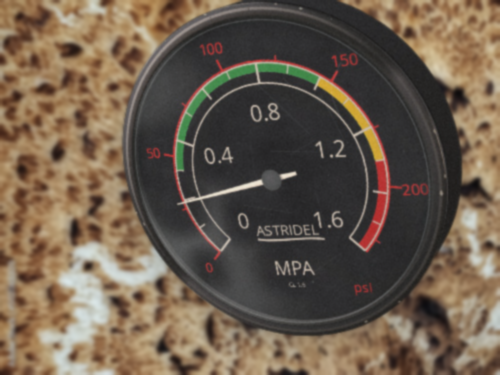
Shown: 0.2,MPa
